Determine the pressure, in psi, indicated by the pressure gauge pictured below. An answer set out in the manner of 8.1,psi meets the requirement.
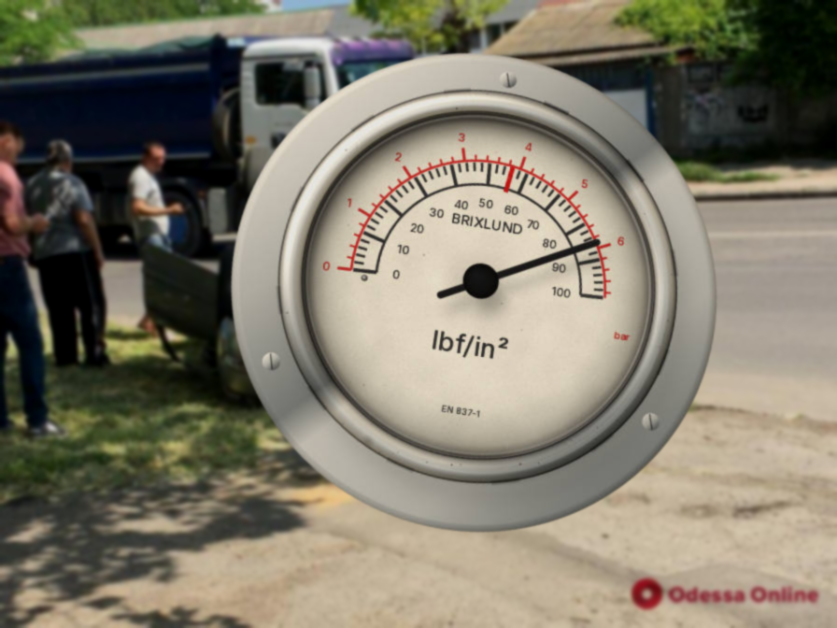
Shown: 86,psi
